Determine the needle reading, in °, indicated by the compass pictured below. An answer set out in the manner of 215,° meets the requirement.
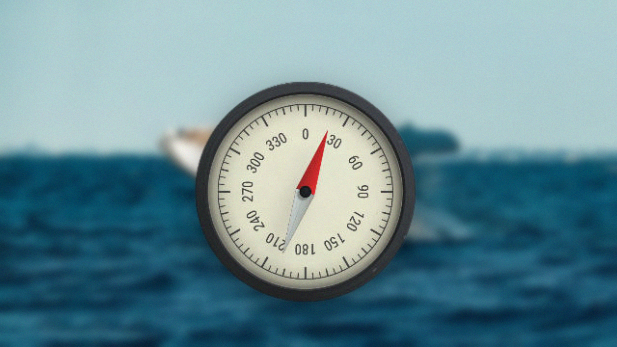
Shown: 20,°
